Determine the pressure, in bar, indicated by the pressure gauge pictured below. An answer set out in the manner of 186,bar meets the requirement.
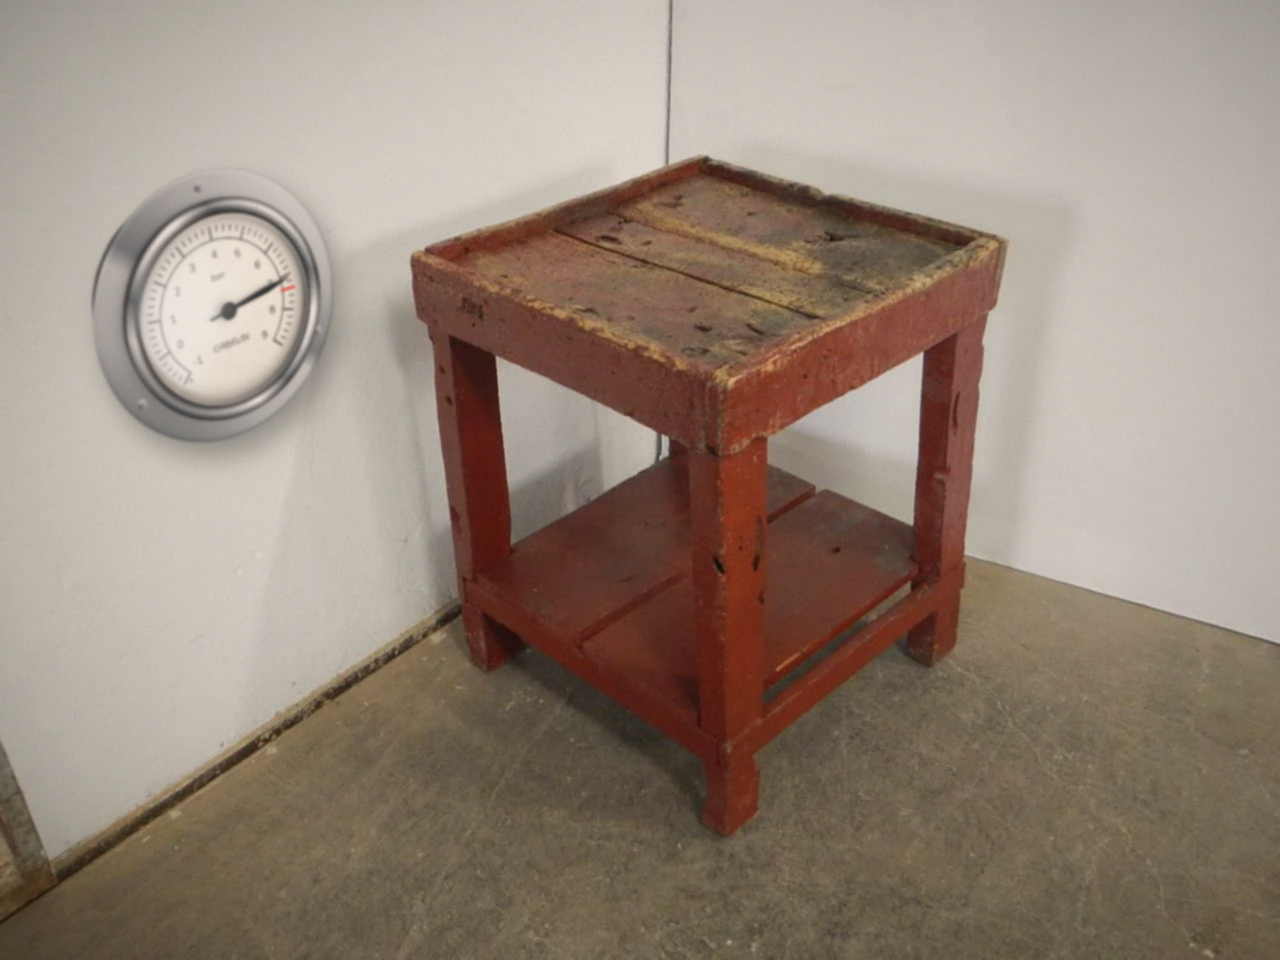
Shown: 7,bar
